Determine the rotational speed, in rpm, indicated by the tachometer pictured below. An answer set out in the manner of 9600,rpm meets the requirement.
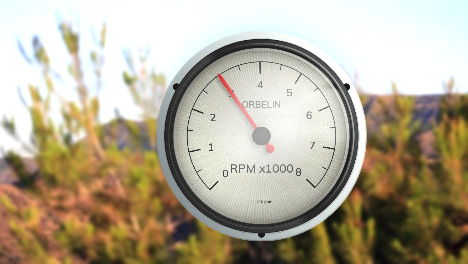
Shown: 3000,rpm
